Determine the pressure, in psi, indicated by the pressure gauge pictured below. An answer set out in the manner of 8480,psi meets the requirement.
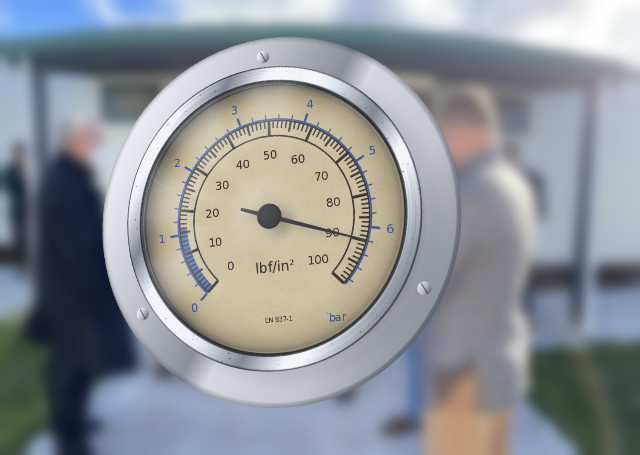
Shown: 90,psi
